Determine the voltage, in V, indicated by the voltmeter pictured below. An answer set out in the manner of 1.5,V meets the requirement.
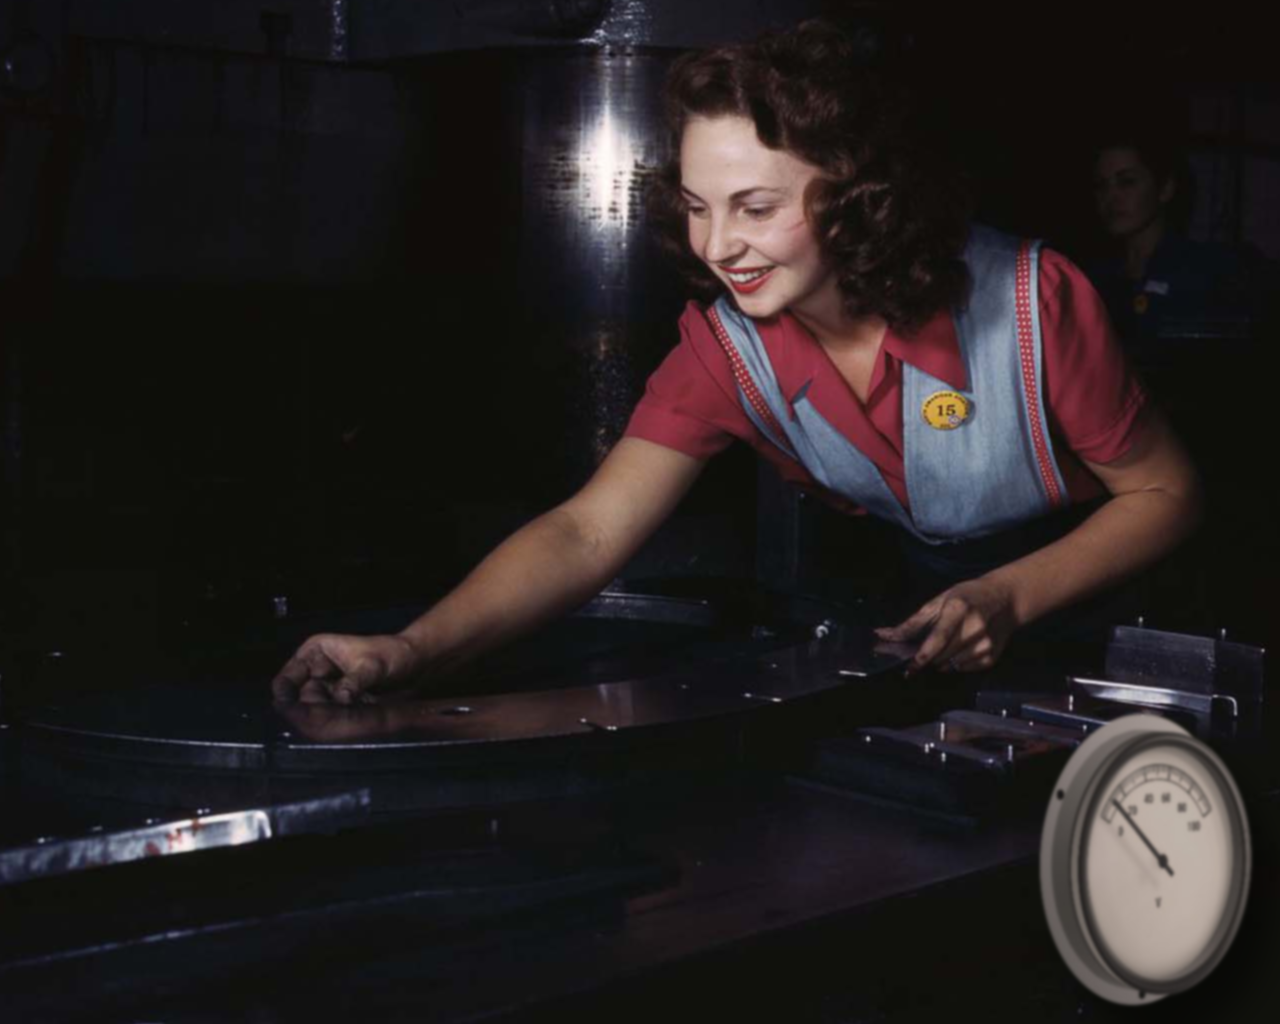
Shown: 10,V
